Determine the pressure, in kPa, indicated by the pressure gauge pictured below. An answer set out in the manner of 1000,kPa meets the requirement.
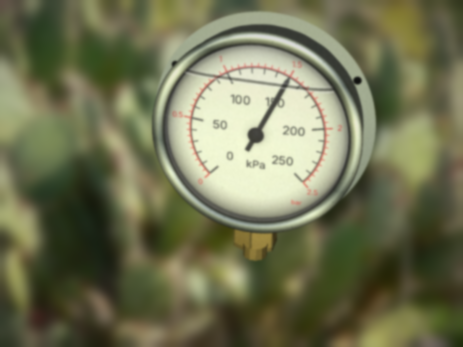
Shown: 150,kPa
